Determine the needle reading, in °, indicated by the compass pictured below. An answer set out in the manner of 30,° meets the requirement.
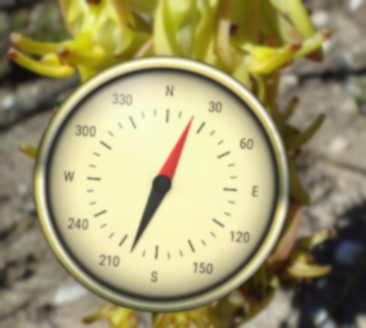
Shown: 20,°
